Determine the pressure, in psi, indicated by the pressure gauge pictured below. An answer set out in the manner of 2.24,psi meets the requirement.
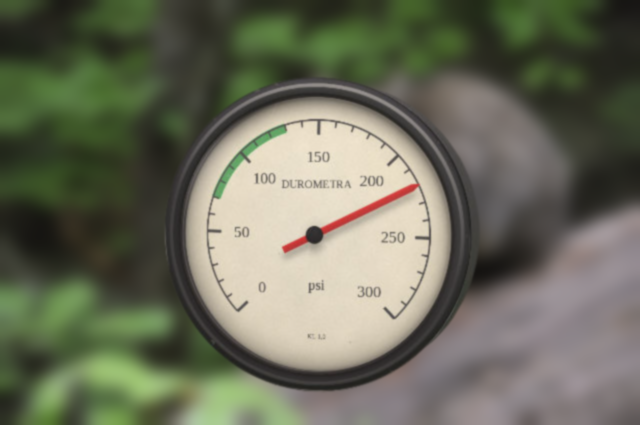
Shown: 220,psi
